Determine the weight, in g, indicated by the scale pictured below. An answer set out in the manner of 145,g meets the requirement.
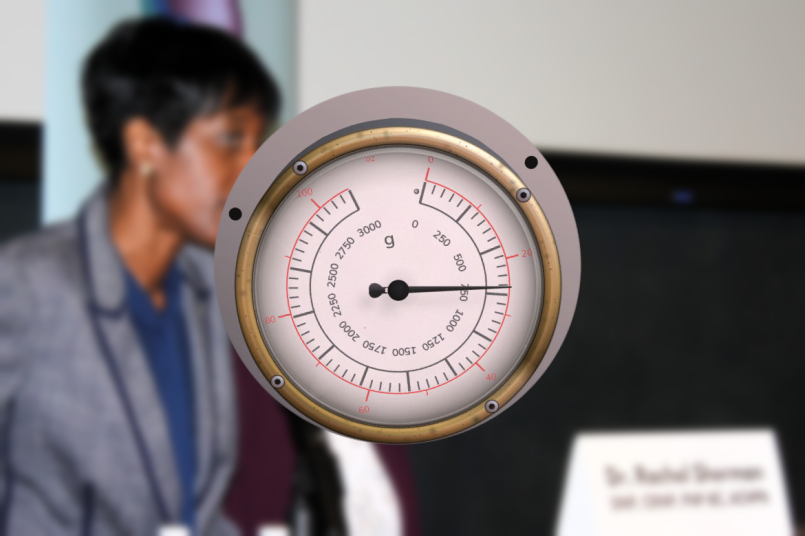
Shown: 700,g
